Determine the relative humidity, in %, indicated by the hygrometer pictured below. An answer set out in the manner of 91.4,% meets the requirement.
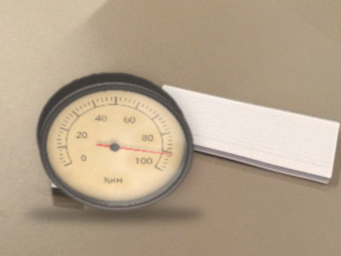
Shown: 90,%
